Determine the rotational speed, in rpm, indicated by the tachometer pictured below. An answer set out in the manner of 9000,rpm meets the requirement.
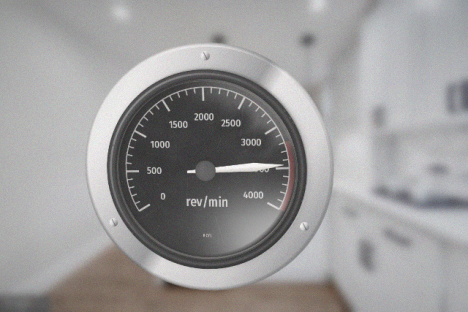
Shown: 3450,rpm
